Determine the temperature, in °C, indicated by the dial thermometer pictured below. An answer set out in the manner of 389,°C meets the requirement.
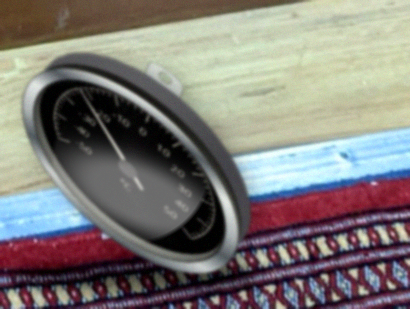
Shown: -20,°C
